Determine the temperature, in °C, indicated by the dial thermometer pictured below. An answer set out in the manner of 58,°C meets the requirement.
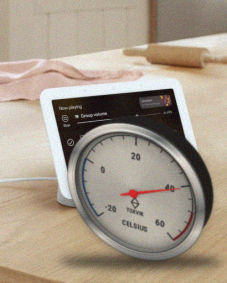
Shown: 40,°C
